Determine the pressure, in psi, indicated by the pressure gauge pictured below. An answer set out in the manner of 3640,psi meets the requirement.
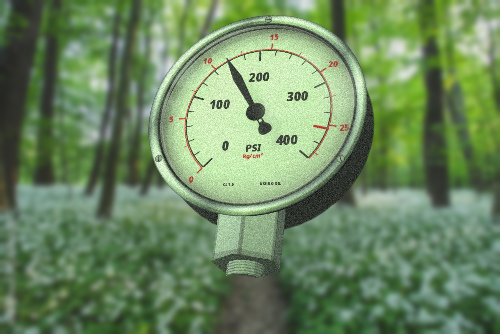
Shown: 160,psi
